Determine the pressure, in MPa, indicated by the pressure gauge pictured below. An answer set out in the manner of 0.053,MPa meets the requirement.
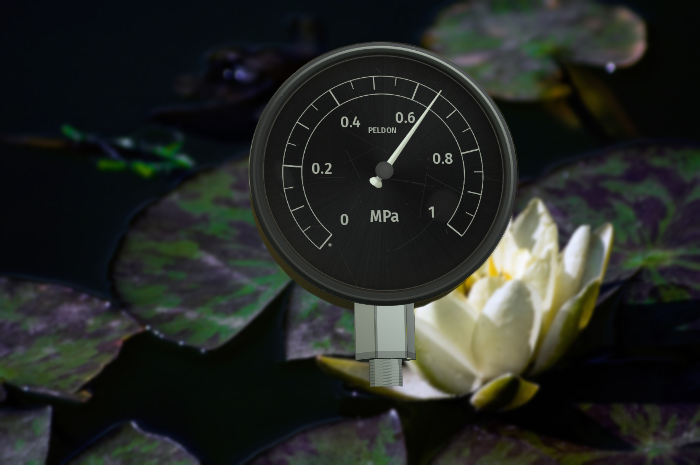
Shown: 0.65,MPa
